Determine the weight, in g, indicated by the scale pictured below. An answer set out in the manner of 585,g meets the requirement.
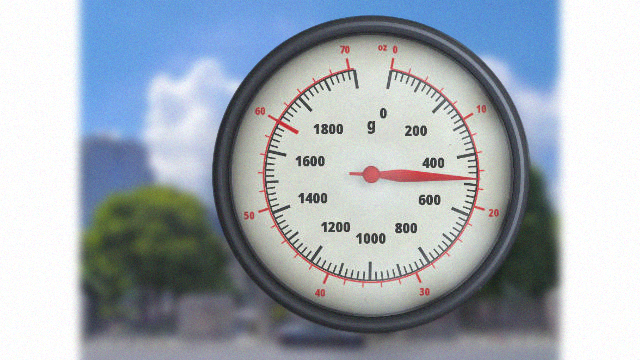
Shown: 480,g
